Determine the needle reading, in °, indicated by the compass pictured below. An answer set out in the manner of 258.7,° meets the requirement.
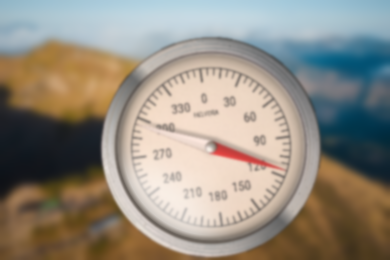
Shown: 115,°
